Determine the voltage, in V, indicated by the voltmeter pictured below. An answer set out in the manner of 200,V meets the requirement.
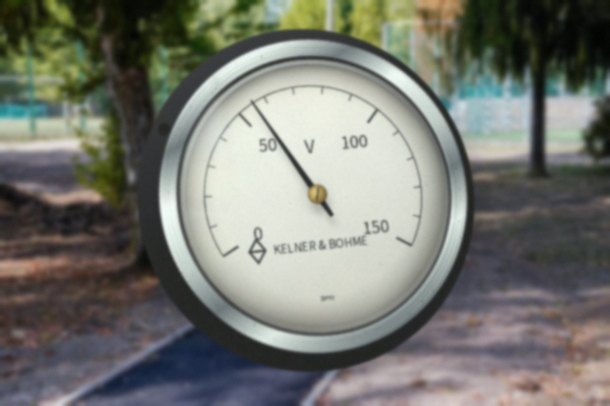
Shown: 55,V
